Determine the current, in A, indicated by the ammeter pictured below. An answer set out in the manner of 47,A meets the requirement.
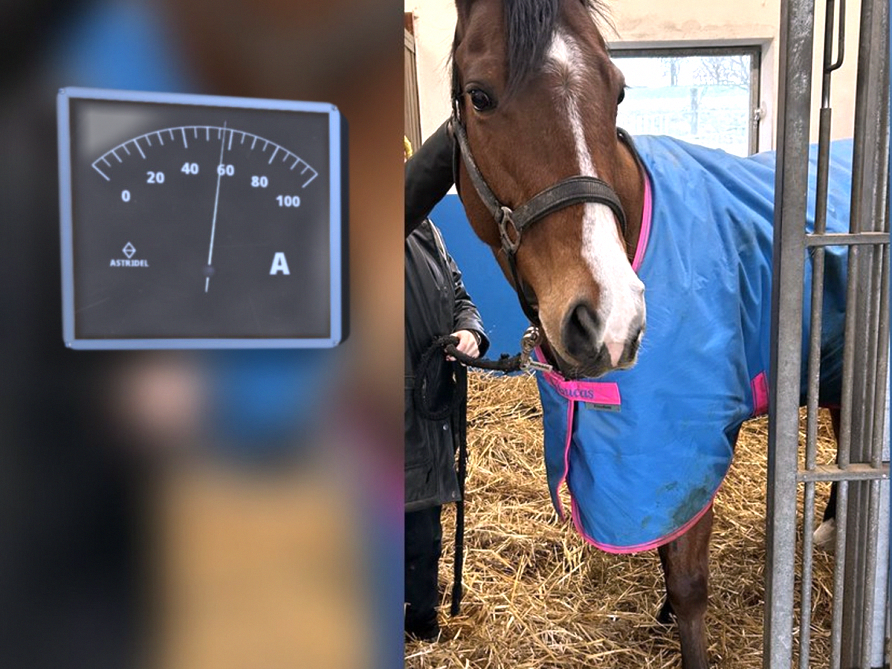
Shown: 57.5,A
